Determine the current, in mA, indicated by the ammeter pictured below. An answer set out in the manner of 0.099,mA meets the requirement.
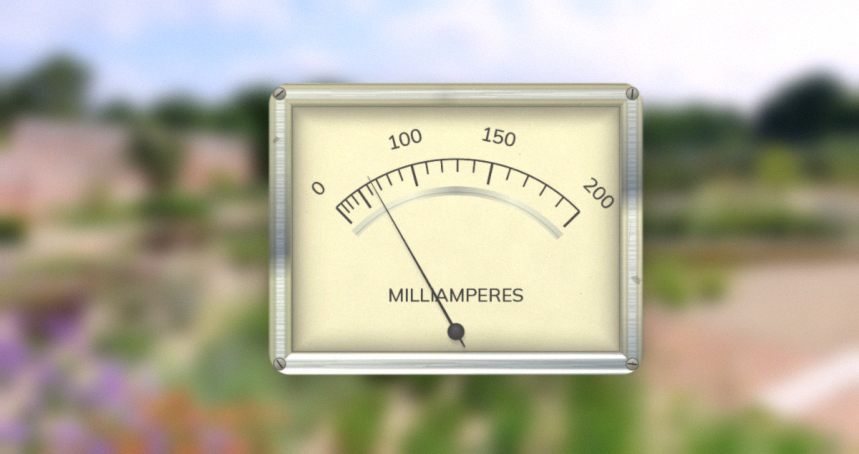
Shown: 65,mA
